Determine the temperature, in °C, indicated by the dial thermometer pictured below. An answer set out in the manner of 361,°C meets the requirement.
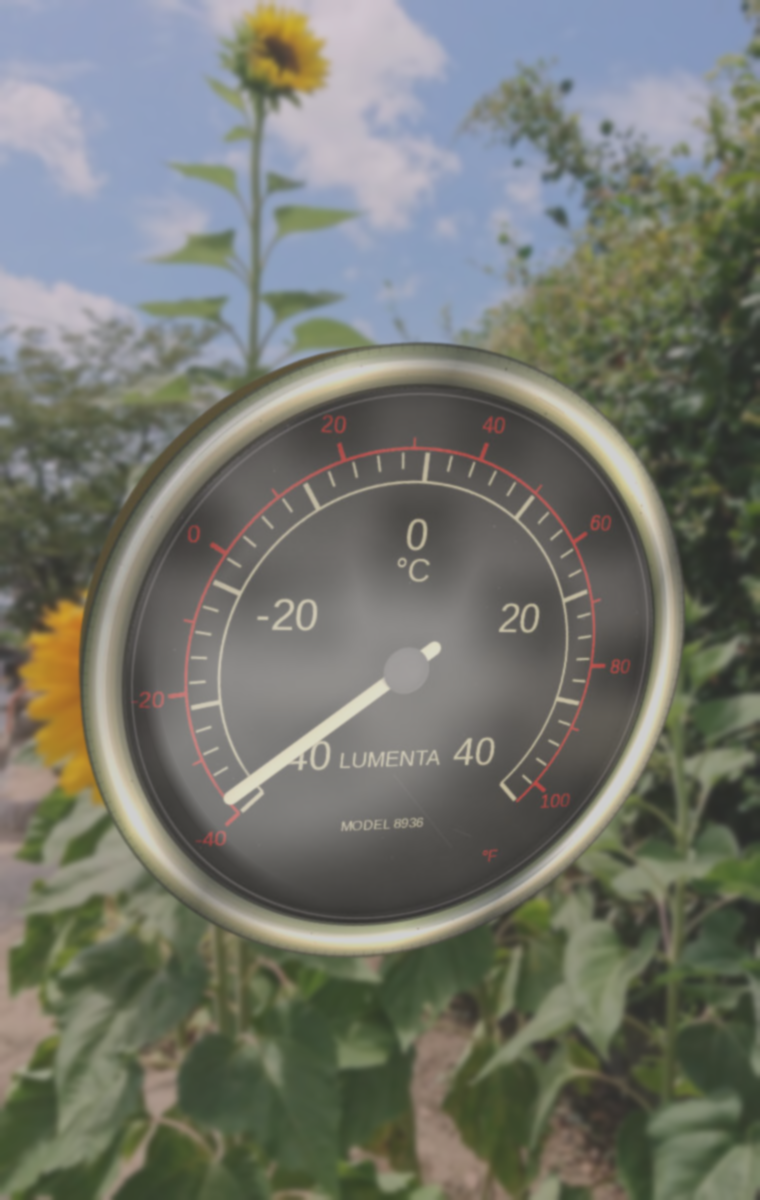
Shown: -38,°C
